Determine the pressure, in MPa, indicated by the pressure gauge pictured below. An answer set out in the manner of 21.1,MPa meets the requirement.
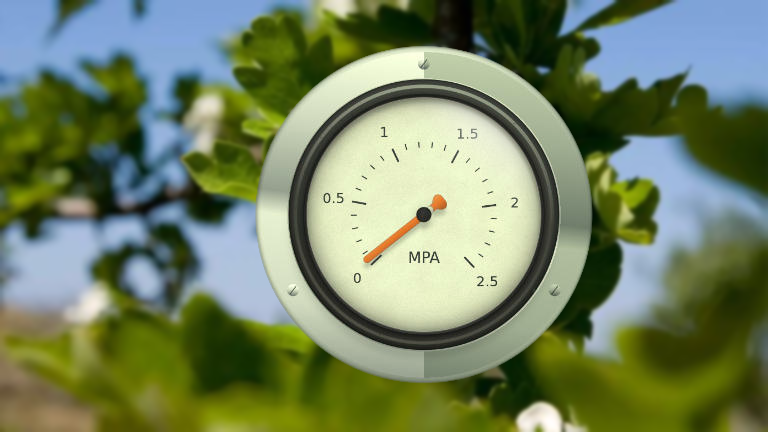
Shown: 0.05,MPa
